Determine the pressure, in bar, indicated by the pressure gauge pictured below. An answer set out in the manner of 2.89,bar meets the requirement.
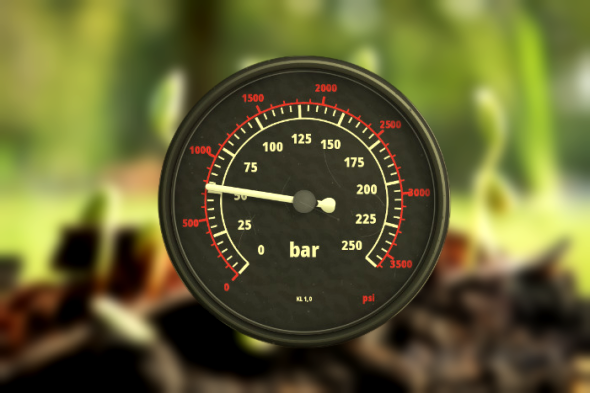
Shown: 52.5,bar
